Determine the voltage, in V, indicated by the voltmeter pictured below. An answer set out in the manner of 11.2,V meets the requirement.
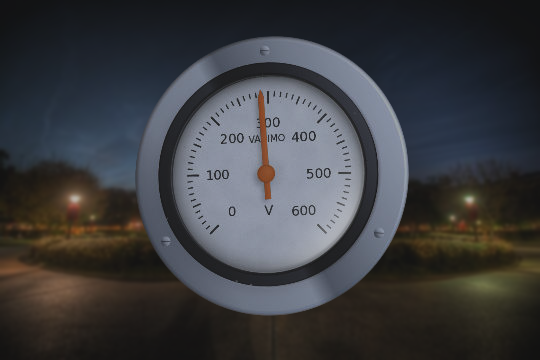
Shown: 290,V
